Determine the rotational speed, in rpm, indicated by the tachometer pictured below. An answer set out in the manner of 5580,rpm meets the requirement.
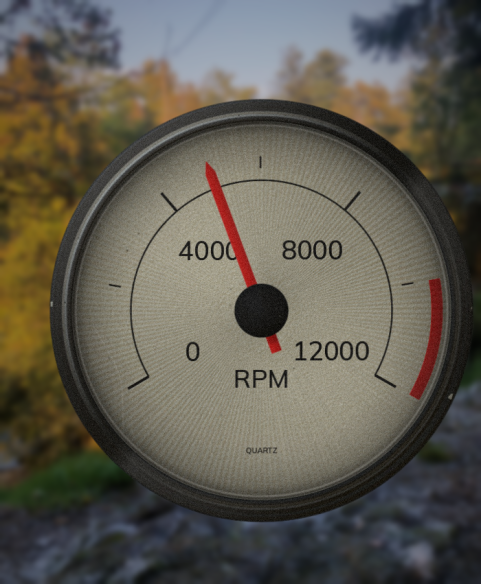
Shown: 5000,rpm
